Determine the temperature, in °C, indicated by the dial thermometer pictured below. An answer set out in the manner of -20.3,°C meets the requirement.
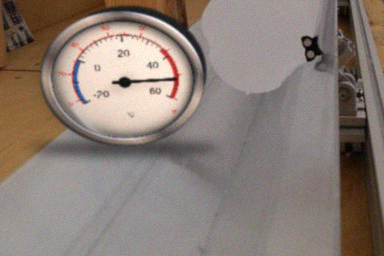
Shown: 50,°C
